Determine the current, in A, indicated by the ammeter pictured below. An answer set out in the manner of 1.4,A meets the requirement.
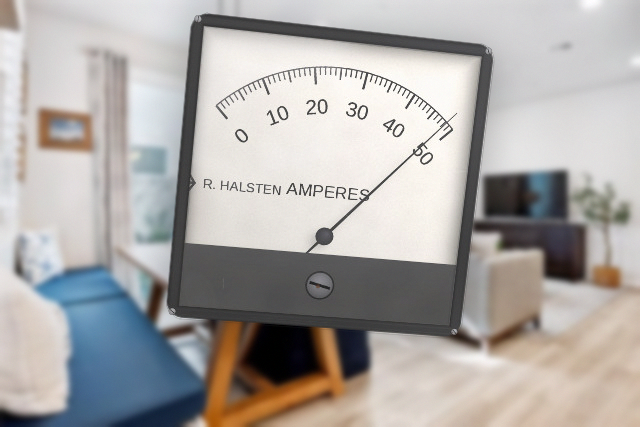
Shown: 48,A
